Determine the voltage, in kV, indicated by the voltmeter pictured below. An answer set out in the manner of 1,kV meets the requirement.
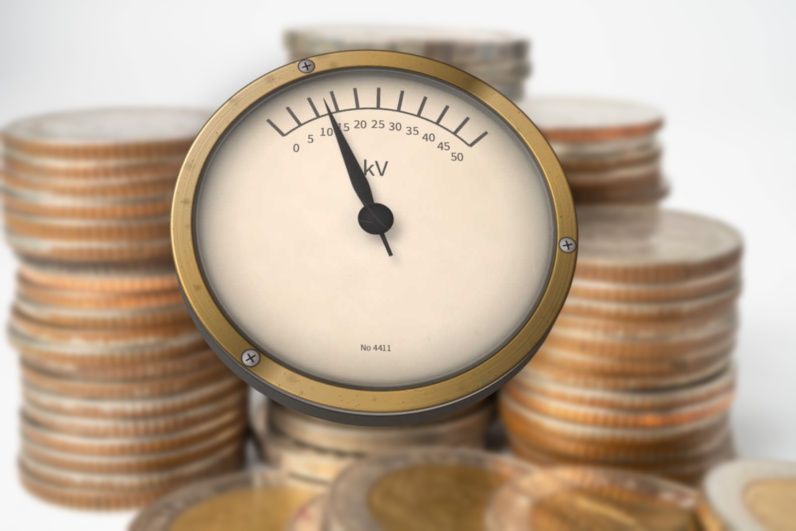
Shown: 12.5,kV
